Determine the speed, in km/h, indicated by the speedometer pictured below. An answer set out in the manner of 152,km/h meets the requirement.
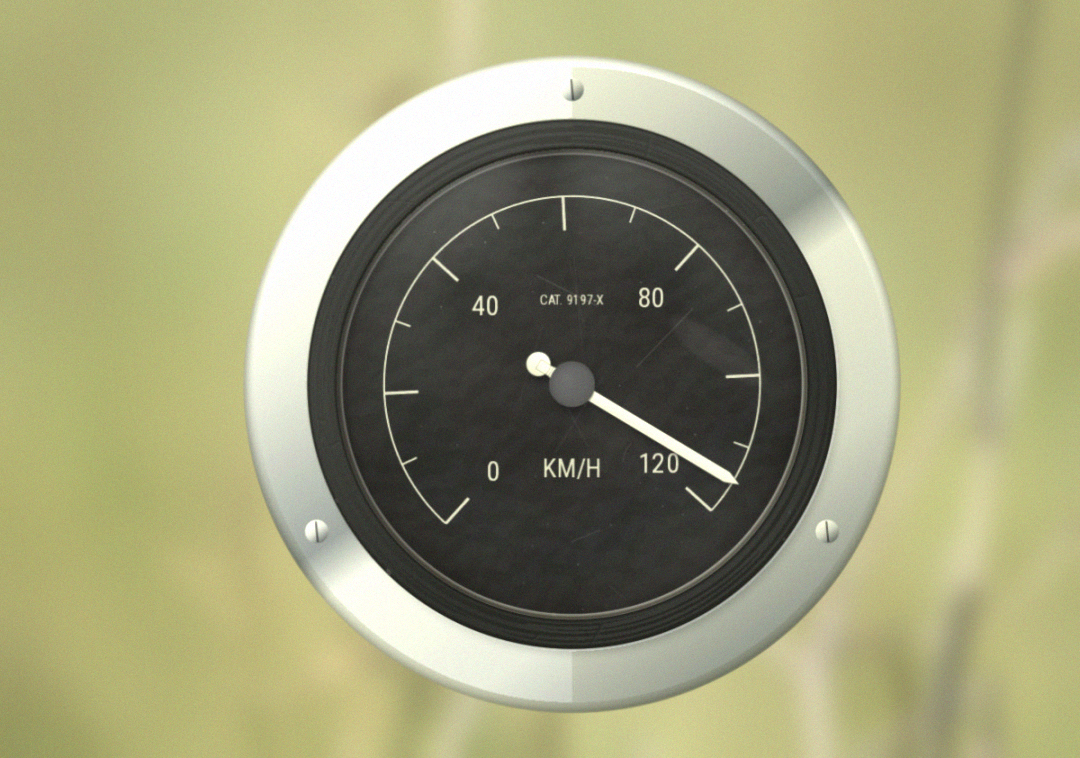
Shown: 115,km/h
